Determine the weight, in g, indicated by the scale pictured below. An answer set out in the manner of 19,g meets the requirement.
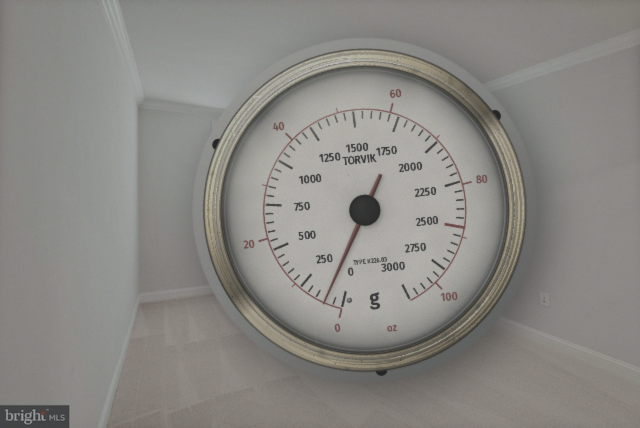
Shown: 100,g
